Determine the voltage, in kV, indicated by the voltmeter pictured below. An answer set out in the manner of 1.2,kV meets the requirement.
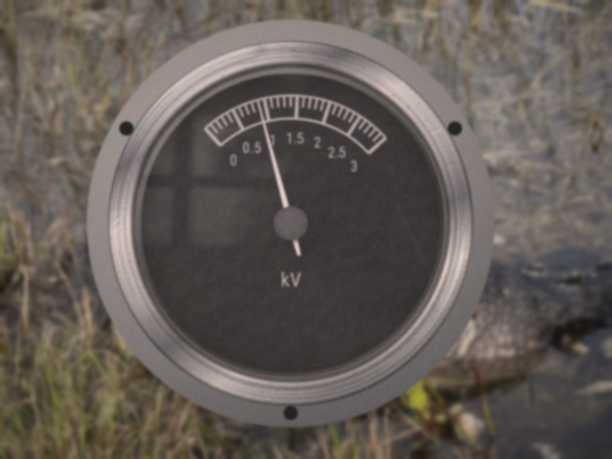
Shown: 0.9,kV
